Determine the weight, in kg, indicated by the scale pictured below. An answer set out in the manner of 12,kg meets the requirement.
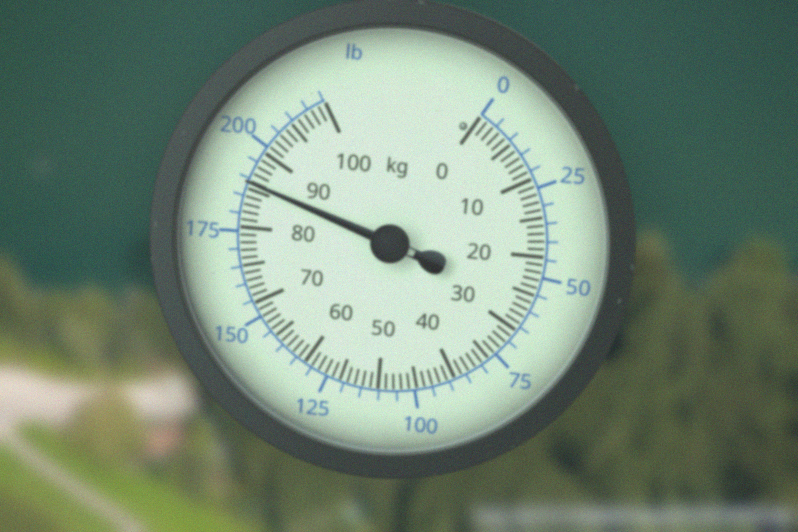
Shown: 86,kg
